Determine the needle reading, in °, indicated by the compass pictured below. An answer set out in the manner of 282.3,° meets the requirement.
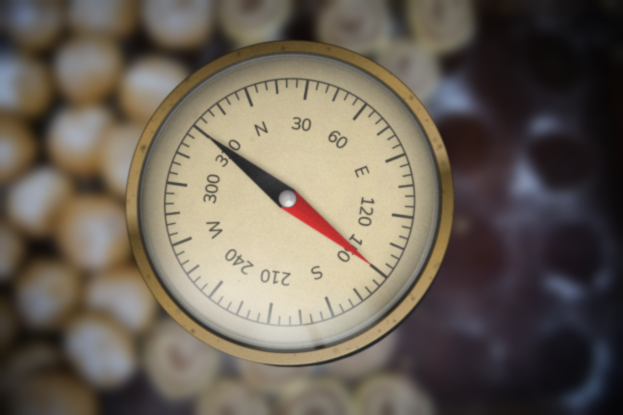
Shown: 150,°
